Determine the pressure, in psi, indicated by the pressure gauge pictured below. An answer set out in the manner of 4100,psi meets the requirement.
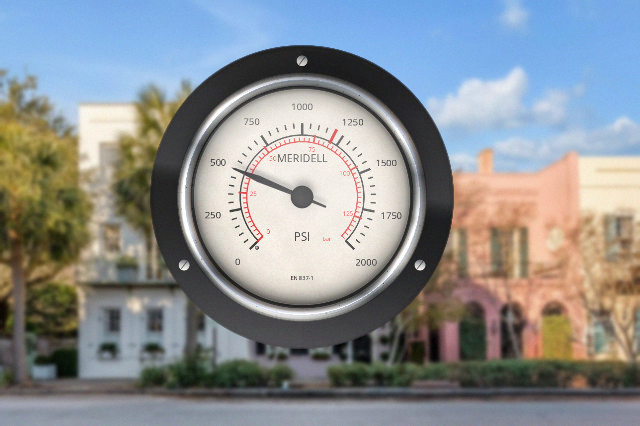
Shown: 500,psi
